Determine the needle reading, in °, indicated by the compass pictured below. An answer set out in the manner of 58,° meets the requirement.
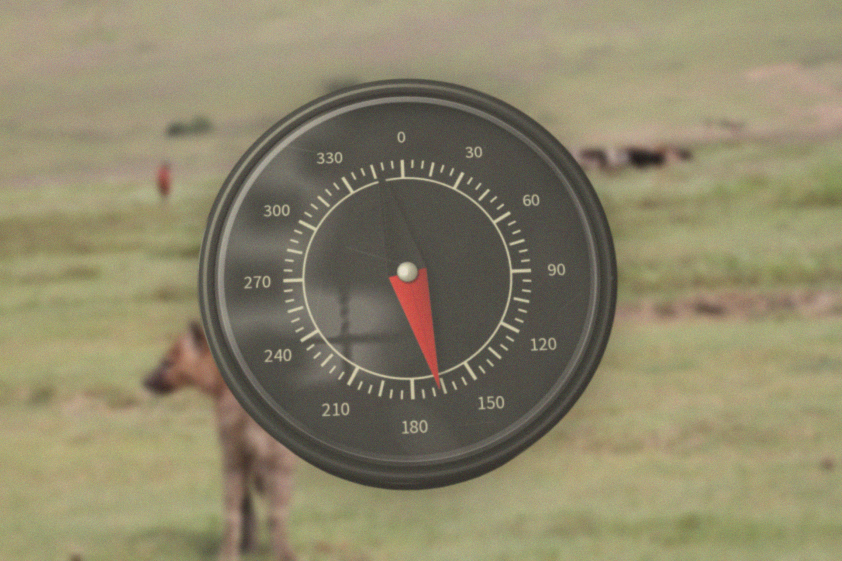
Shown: 167.5,°
